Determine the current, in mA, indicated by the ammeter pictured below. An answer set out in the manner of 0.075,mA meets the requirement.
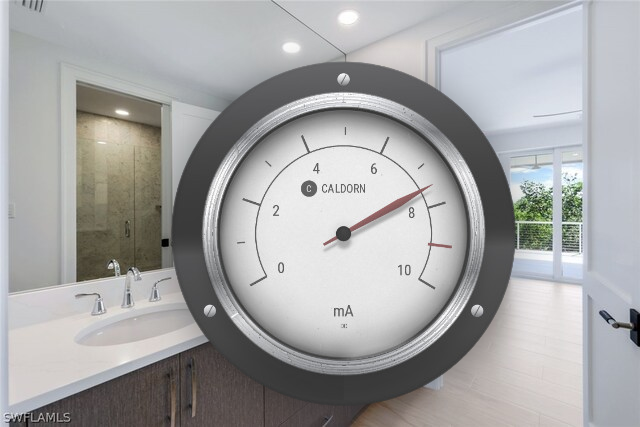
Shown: 7.5,mA
